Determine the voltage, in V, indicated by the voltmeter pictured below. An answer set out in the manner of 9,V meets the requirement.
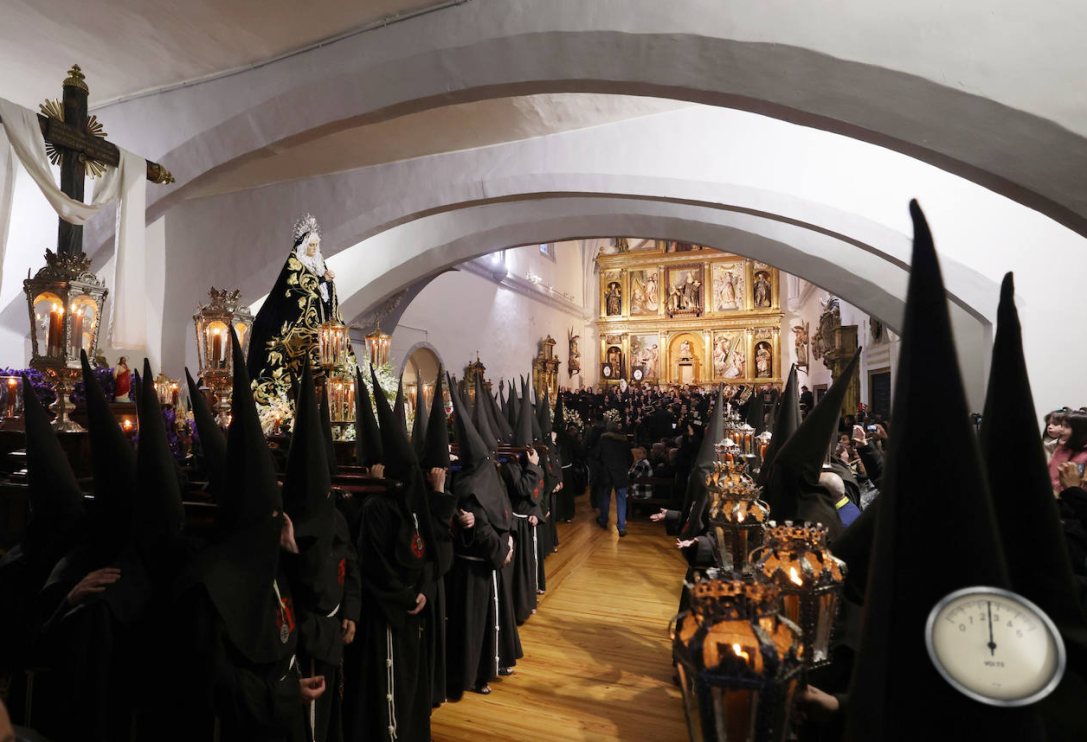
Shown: 2.5,V
